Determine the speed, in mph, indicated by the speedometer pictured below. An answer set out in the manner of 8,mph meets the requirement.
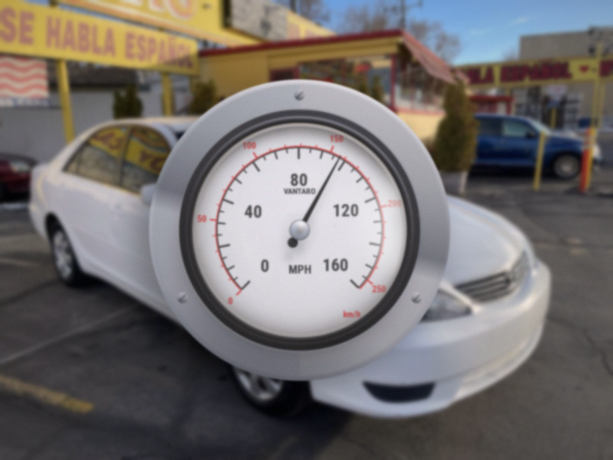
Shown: 97.5,mph
